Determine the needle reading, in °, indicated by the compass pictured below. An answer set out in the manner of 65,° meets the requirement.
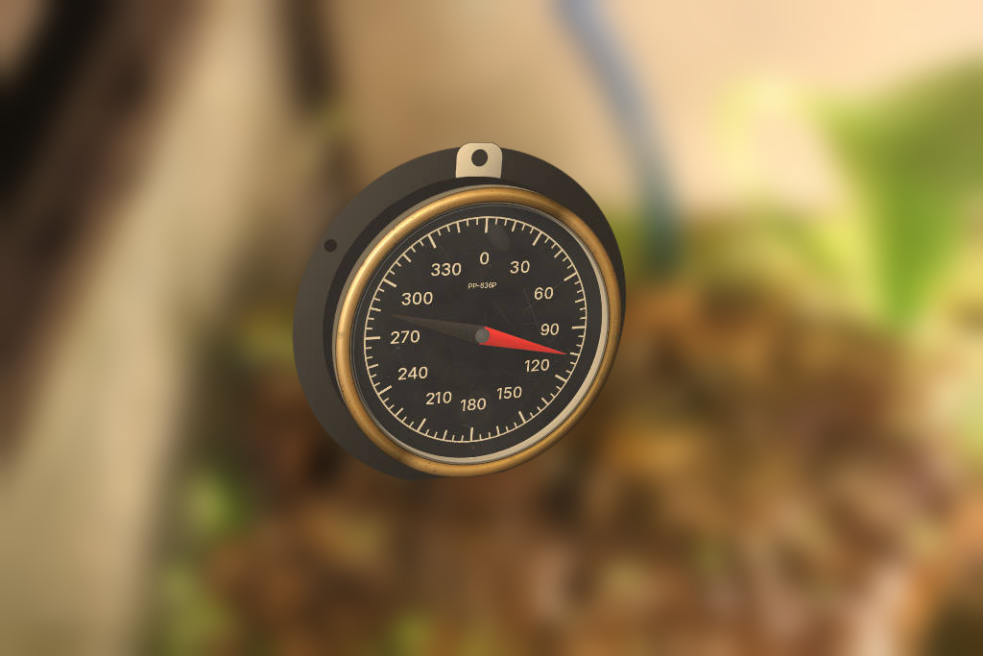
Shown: 105,°
